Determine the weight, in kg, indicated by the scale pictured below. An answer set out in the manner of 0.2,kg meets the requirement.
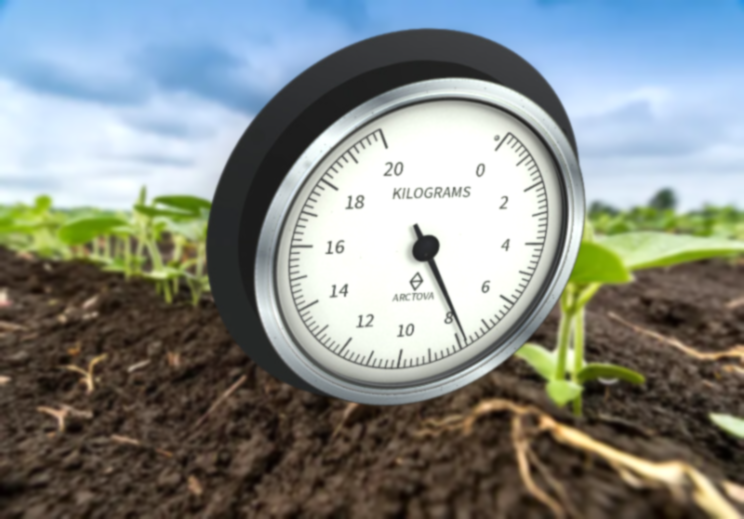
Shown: 7.8,kg
